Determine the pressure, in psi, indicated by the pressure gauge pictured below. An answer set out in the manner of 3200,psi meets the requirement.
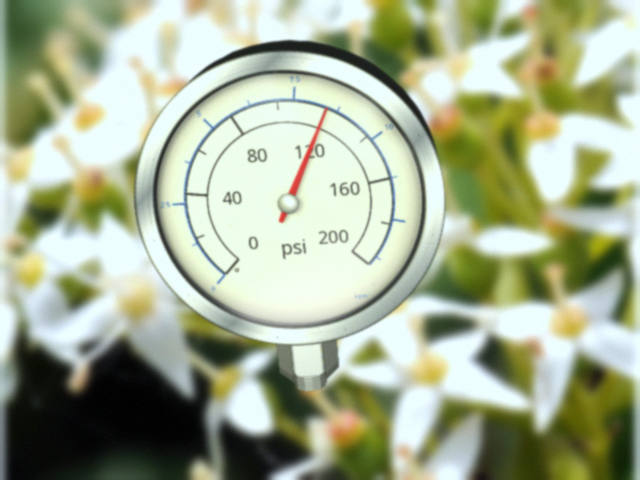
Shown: 120,psi
